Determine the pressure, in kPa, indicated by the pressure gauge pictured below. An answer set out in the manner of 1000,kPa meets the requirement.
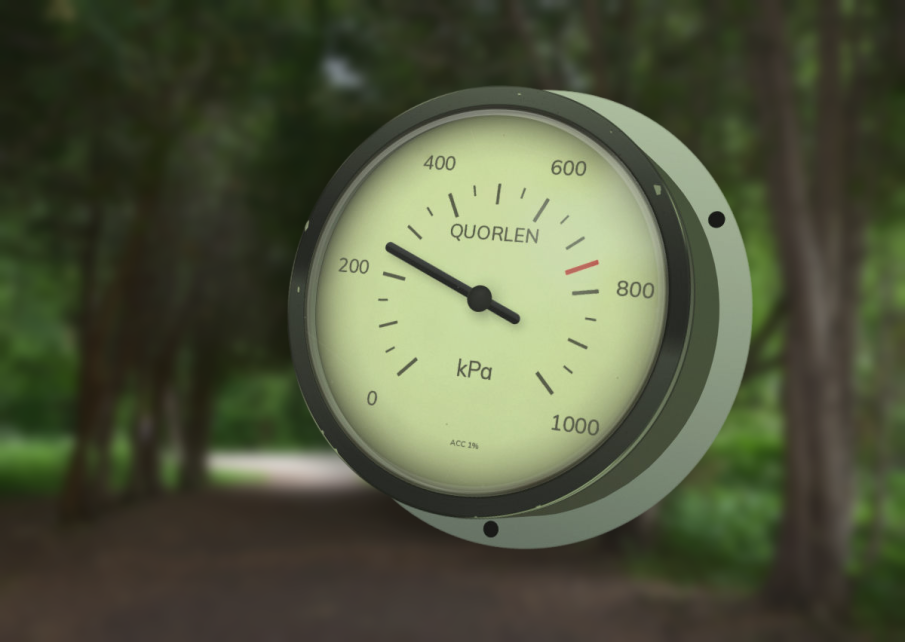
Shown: 250,kPa
